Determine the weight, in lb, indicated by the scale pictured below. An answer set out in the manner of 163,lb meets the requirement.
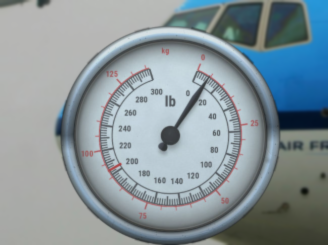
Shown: 10,lb
